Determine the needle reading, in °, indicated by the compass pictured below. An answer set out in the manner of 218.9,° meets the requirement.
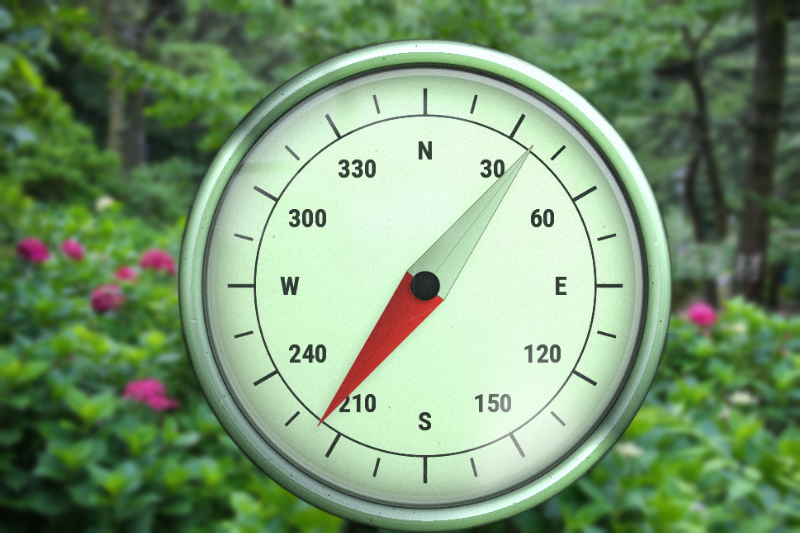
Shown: 217.5,°
